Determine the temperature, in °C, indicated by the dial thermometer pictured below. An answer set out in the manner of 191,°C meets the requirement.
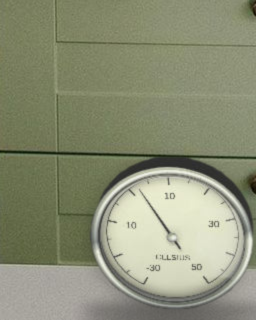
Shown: 2.5,°C
